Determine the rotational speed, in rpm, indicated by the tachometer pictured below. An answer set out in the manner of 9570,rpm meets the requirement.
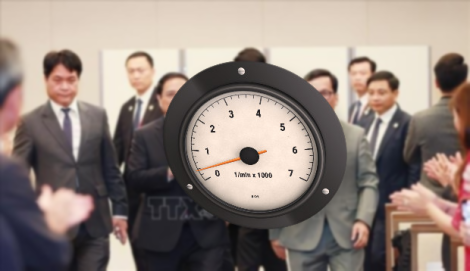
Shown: 400,rpm
